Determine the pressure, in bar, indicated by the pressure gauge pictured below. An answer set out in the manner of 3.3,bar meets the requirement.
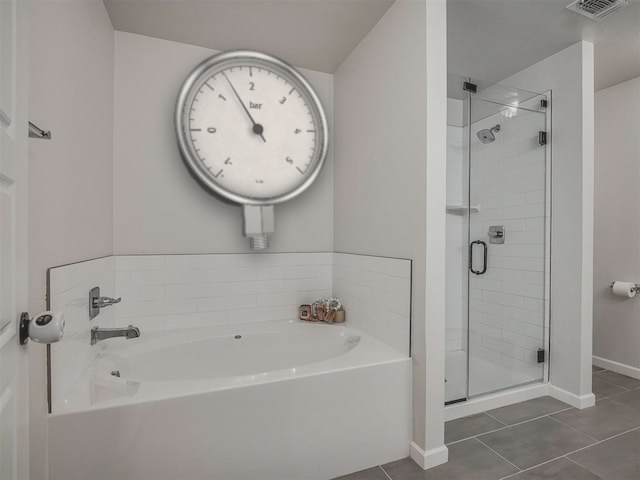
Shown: 1.4,bar
